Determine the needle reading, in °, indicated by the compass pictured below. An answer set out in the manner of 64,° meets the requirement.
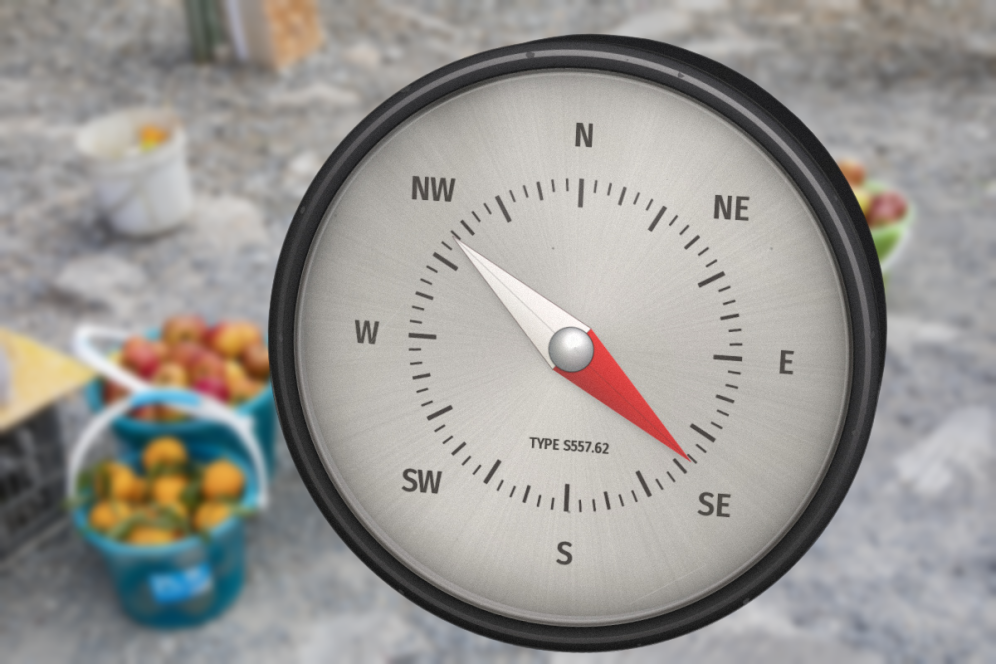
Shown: 130,°
